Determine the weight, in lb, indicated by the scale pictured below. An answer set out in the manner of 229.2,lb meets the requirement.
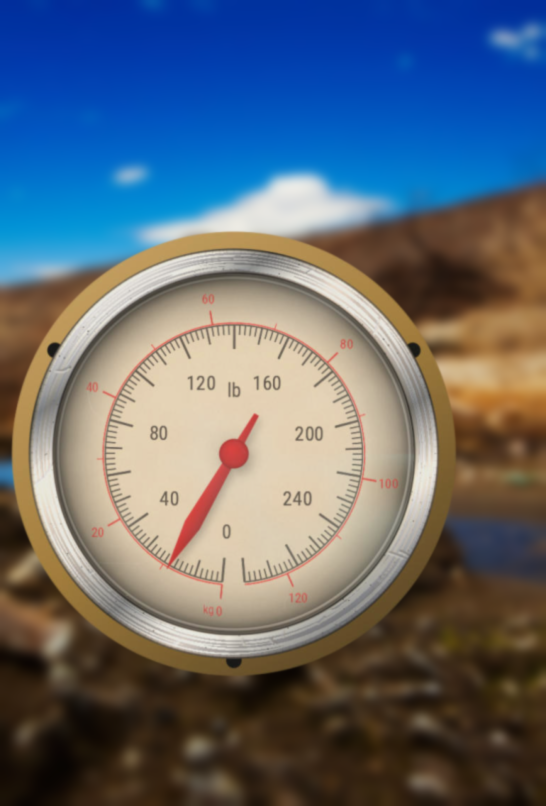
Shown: 20,lb
